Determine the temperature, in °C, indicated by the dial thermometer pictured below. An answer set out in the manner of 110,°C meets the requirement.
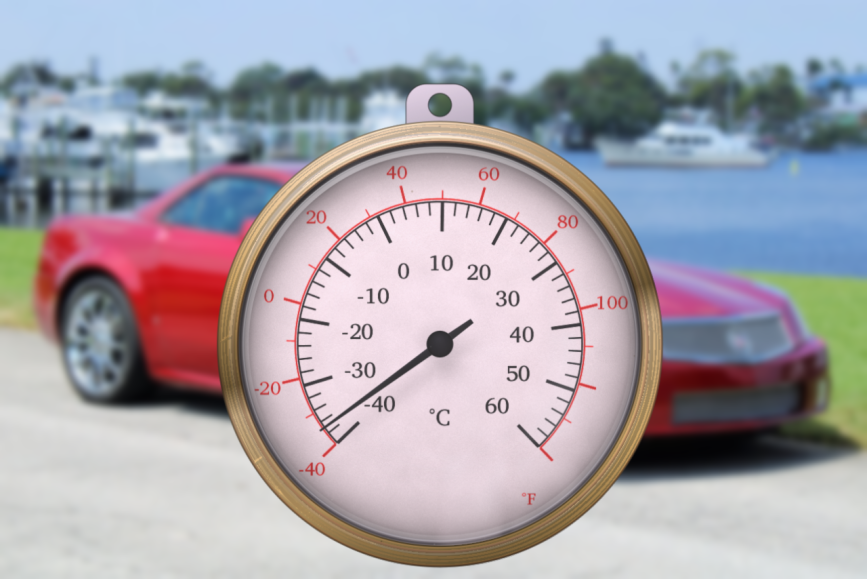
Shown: -37,°C
